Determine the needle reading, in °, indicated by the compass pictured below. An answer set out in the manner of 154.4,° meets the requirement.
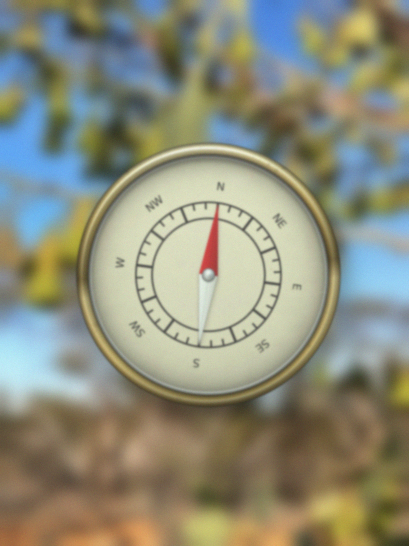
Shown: 0,°
